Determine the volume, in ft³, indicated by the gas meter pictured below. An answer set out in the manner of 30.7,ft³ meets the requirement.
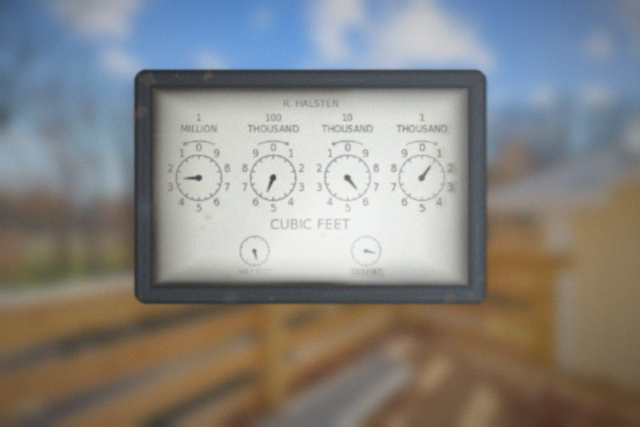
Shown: 256100,ft³
